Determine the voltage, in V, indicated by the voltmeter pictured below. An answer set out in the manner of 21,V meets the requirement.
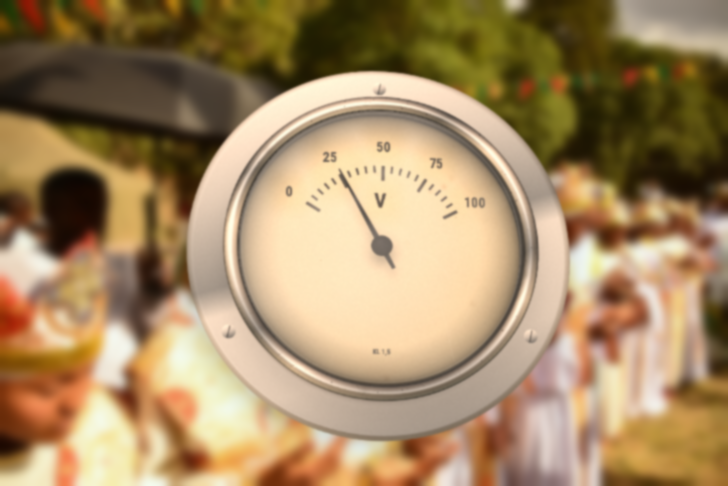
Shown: 25,V
